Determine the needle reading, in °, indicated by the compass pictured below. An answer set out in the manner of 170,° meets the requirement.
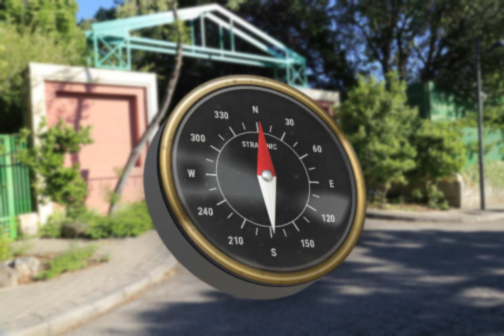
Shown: 0,°
